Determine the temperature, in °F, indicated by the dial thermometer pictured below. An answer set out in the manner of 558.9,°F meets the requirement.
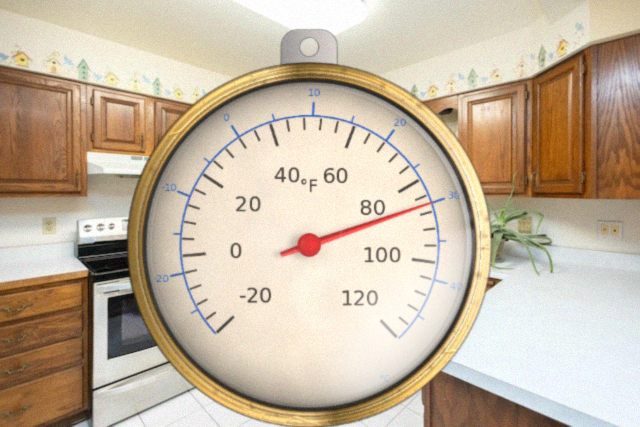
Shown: 86,°F
